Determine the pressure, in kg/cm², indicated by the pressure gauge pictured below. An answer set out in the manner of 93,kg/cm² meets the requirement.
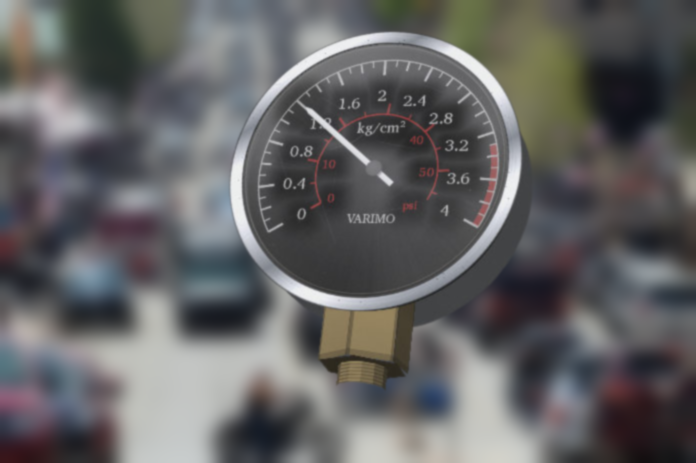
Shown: 1.2,kg/cm²
